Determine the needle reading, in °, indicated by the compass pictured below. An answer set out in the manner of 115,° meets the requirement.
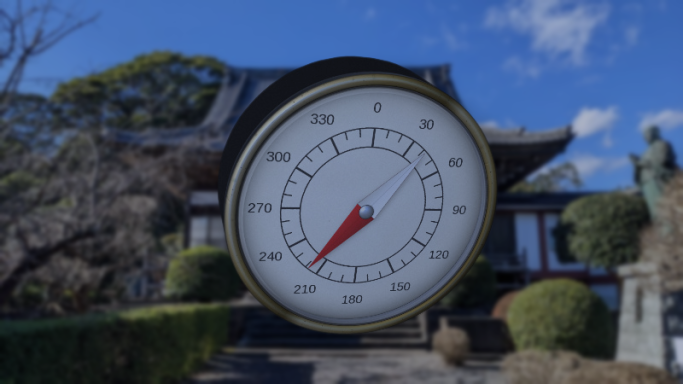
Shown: 220,°
